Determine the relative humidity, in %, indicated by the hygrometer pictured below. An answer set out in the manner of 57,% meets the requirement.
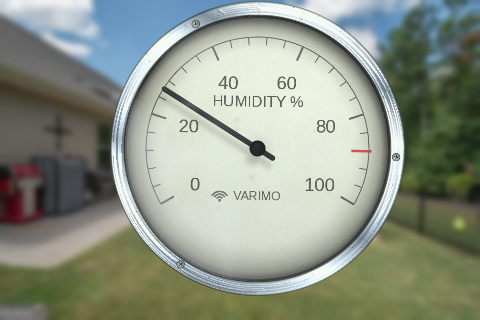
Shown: 26,%
